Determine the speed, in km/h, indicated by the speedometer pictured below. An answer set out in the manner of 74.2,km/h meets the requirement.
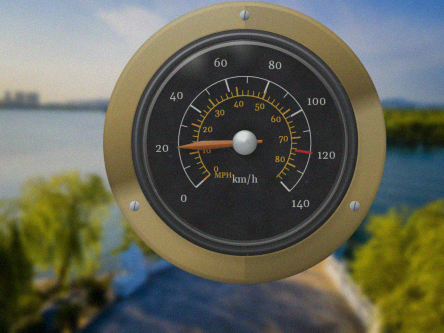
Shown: 20,km/h
